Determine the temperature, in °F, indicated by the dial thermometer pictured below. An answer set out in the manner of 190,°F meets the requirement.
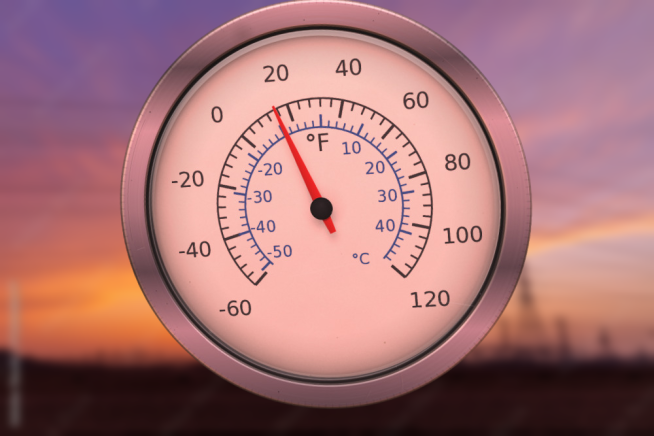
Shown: 16,°F
